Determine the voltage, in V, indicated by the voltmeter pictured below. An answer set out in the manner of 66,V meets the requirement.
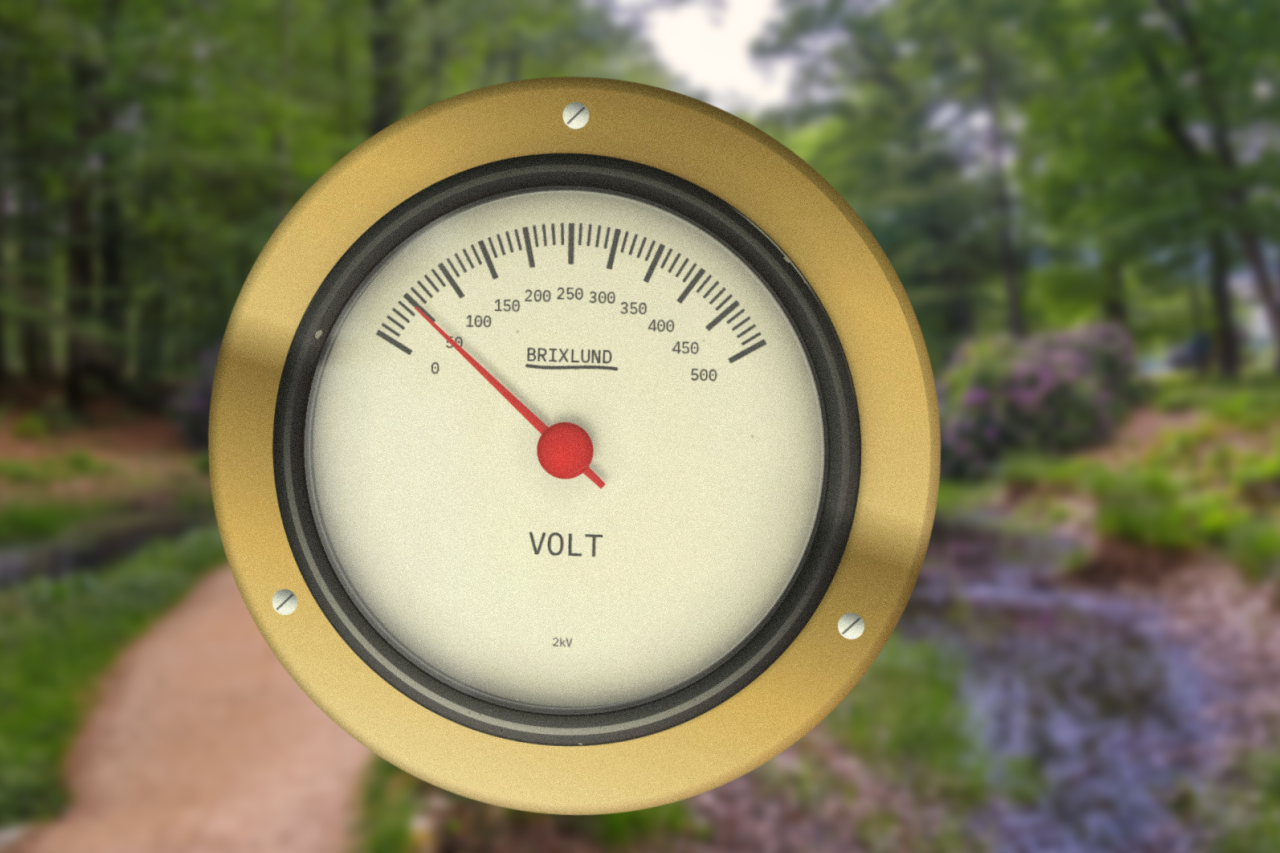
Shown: 50,V
